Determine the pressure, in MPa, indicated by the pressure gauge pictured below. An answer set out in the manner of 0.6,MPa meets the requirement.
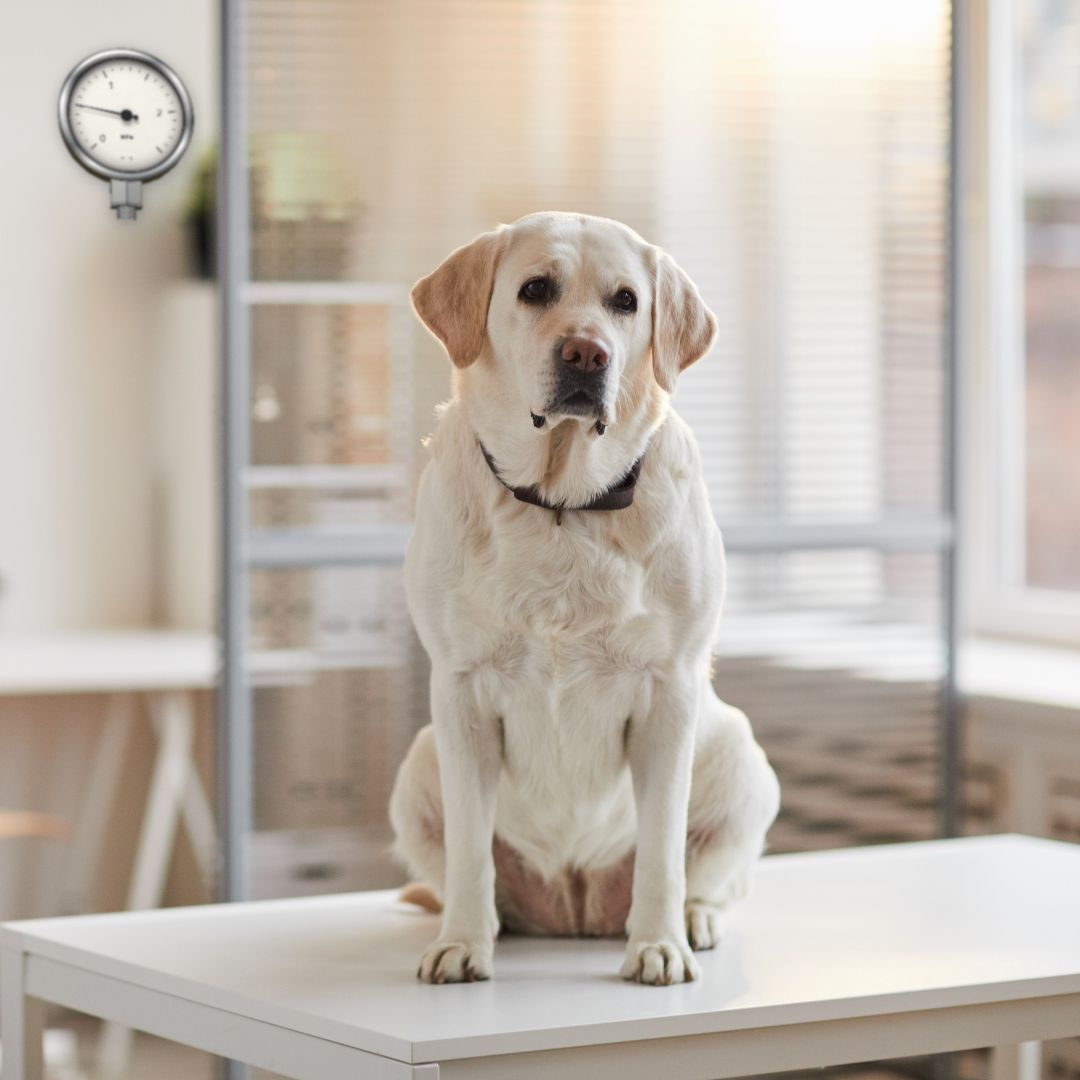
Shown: 0.5,MPa
